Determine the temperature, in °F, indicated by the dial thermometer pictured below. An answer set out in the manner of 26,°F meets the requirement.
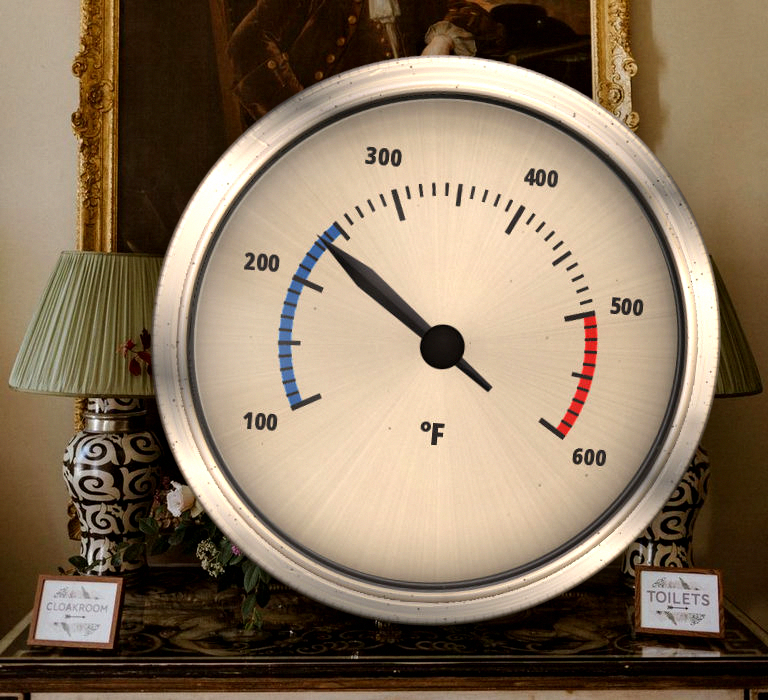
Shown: 235,°F
